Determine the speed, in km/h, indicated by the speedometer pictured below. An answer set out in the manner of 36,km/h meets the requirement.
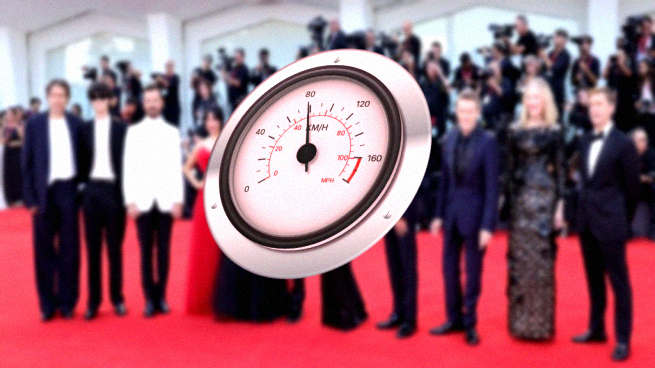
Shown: 80,km/h
